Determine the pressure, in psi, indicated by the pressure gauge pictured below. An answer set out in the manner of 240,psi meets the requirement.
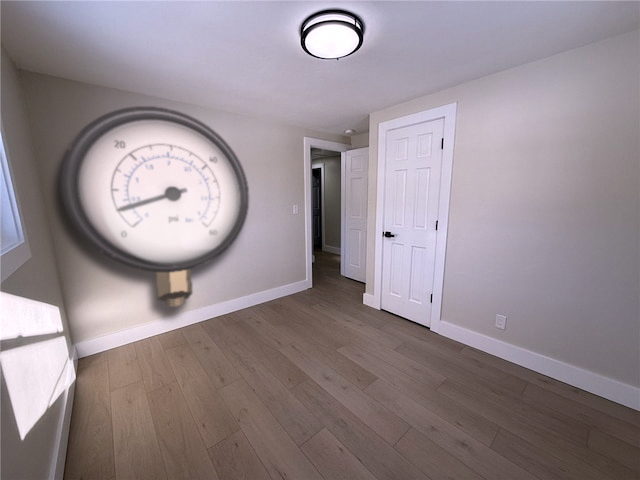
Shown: 5,psi
